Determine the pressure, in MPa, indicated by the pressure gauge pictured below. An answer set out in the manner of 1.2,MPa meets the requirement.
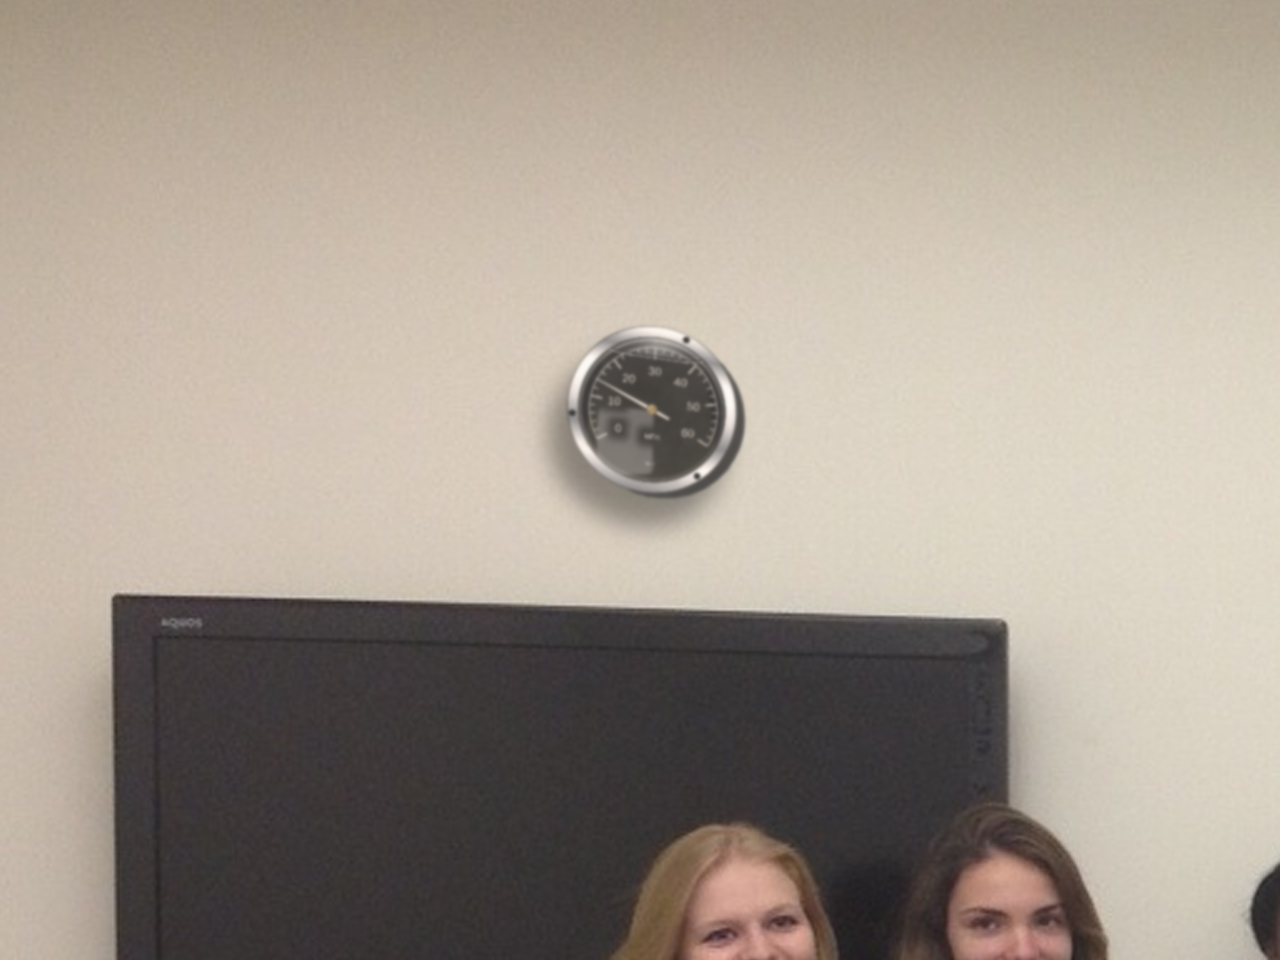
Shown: 14,MPa
